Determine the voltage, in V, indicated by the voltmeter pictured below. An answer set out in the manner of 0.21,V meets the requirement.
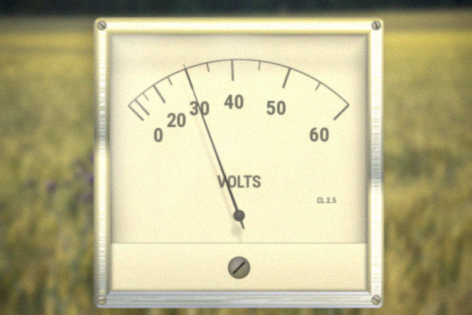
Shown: 30,V
